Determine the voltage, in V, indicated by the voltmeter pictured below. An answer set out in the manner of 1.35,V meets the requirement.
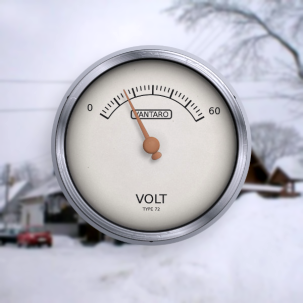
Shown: 16,V
